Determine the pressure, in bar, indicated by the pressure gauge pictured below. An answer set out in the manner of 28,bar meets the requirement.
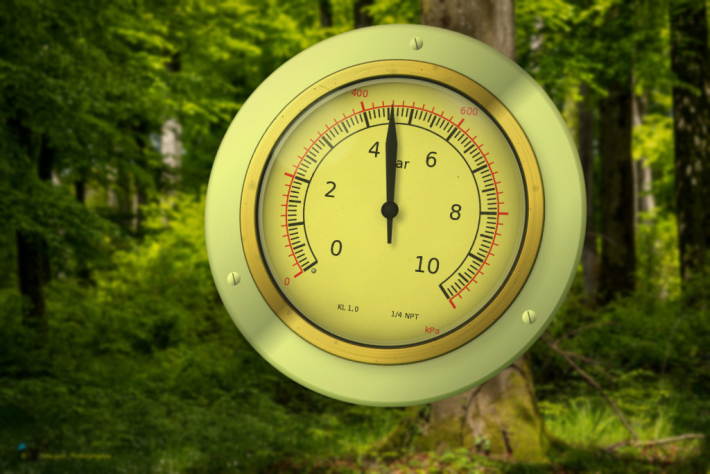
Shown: 4.6,bar
